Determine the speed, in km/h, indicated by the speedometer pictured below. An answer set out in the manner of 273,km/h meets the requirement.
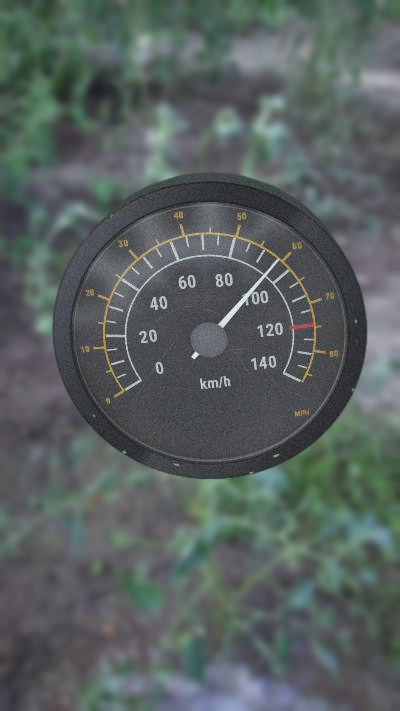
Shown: 95,km/h
